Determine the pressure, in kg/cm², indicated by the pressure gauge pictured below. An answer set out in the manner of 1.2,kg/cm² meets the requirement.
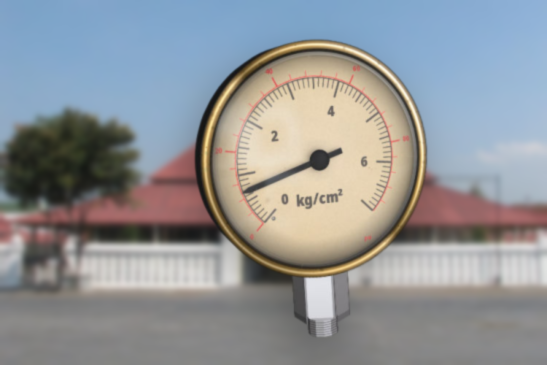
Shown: 0.7,kg/cm²
